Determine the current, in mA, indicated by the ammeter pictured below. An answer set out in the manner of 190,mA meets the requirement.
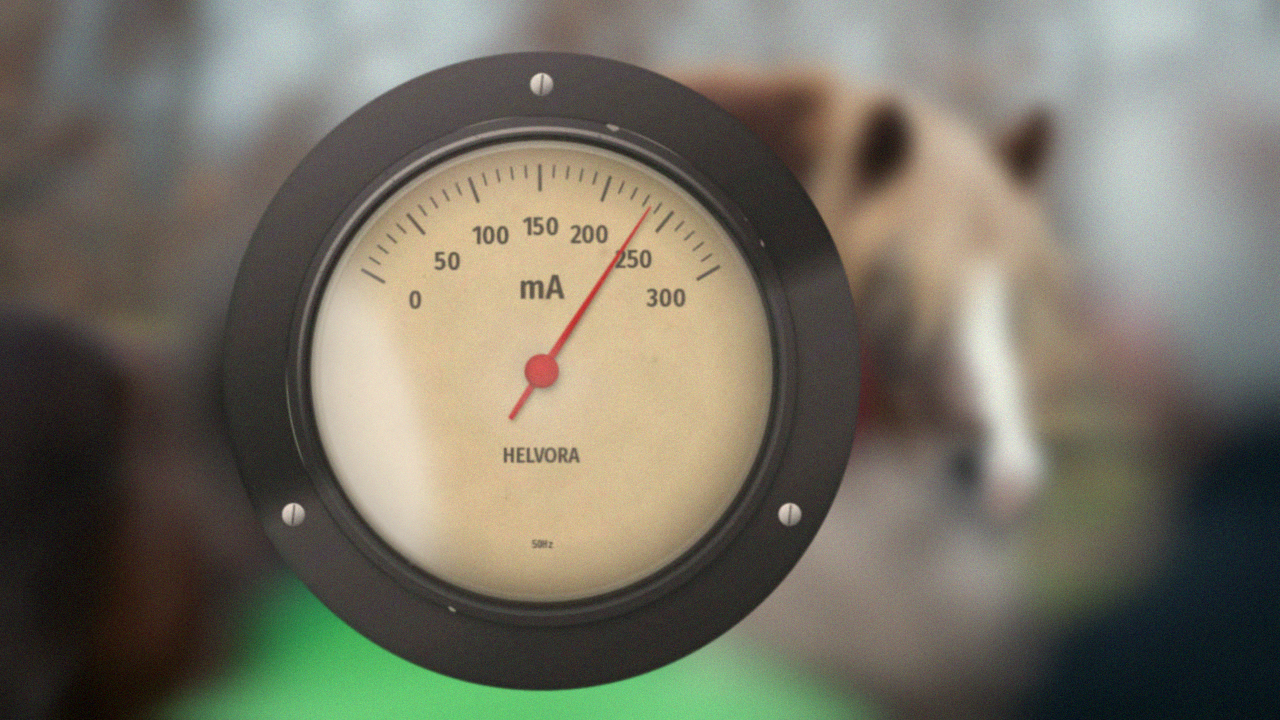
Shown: 235,mA
